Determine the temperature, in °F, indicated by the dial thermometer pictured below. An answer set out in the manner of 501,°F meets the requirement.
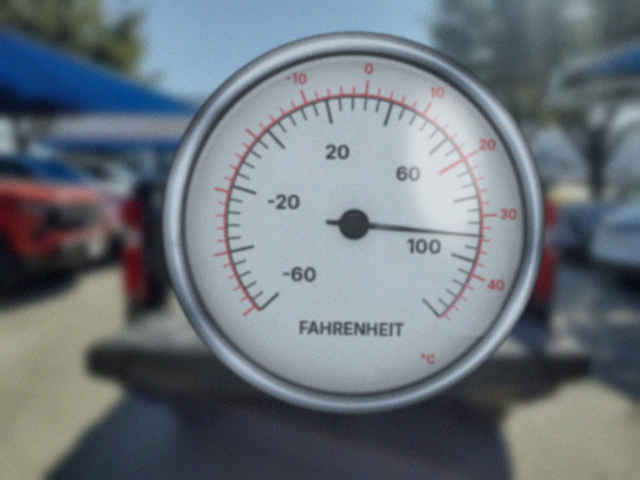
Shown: 92,°F
